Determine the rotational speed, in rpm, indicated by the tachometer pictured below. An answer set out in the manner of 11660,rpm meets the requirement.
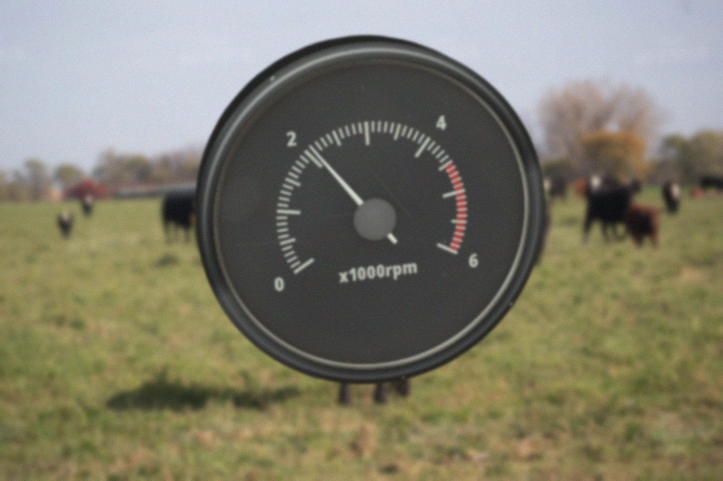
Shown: 2100,rpm
